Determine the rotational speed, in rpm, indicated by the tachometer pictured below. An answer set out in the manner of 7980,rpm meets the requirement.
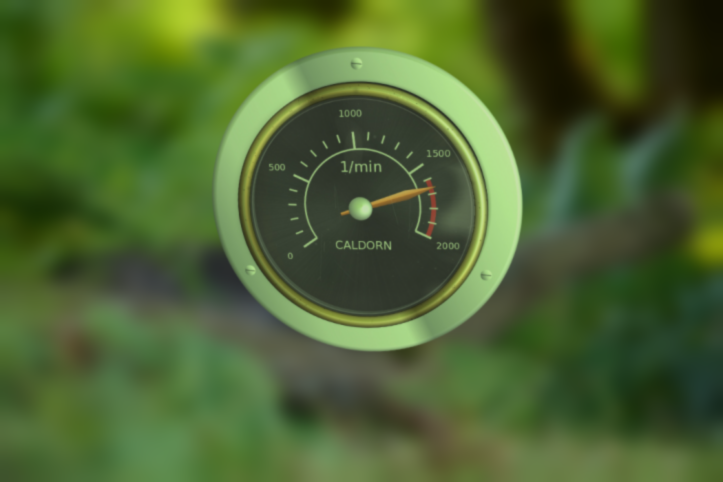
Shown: 1650,rpm
